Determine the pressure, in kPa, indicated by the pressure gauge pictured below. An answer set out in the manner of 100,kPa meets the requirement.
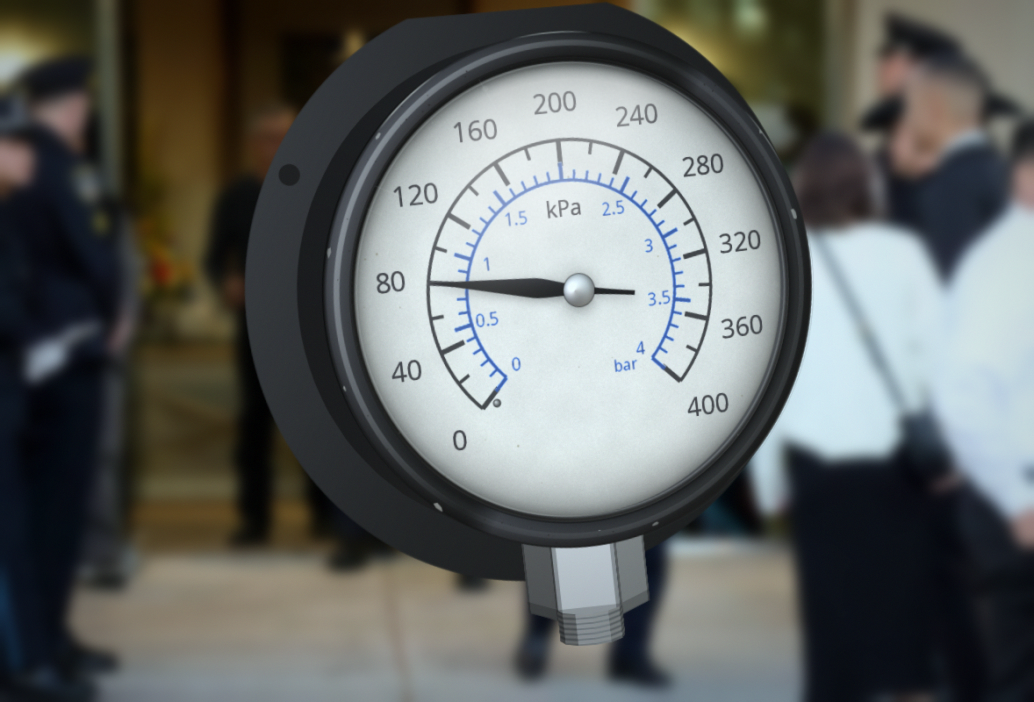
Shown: 80,kPa
